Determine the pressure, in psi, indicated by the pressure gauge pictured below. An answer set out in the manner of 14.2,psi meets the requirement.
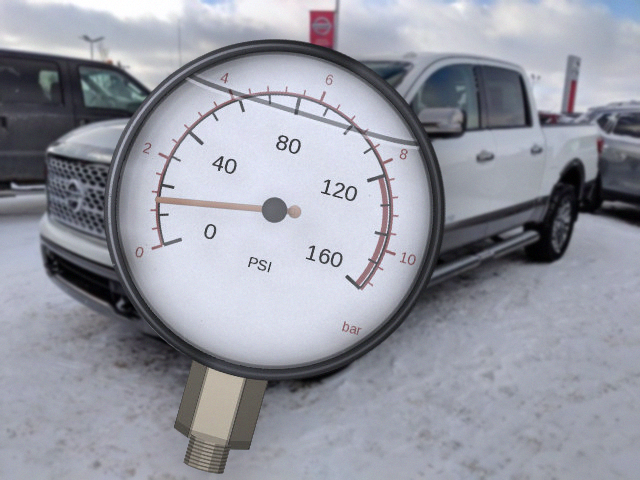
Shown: 15,psi
